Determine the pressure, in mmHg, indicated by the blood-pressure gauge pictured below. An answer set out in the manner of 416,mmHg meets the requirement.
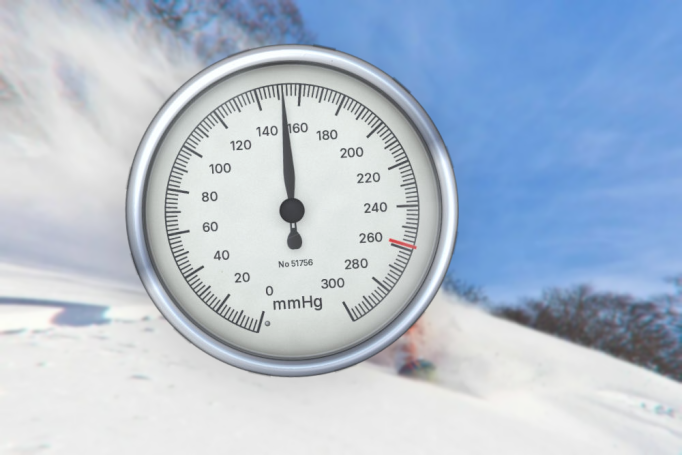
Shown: 152,mmHg
